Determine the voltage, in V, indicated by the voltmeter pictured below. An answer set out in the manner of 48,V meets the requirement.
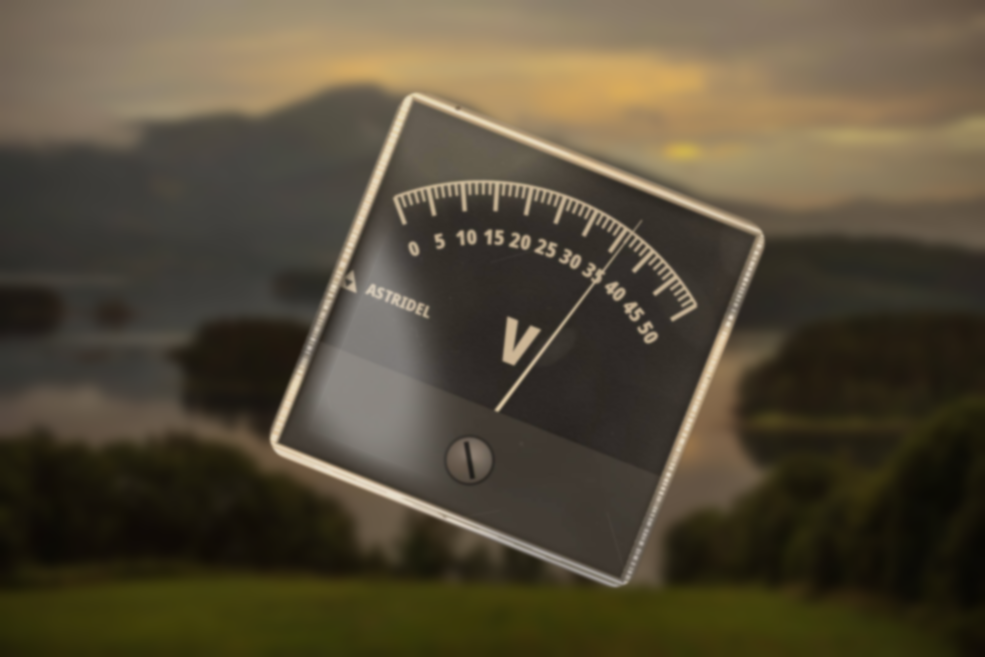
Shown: 36,V
